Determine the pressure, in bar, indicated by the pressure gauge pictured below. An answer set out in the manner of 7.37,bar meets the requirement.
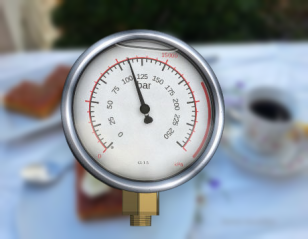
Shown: 110,bar
